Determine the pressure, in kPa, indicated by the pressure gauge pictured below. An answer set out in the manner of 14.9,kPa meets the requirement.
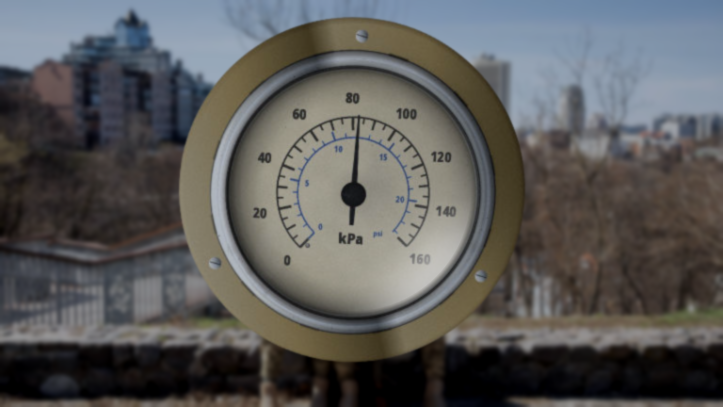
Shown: 82.5,kPa
